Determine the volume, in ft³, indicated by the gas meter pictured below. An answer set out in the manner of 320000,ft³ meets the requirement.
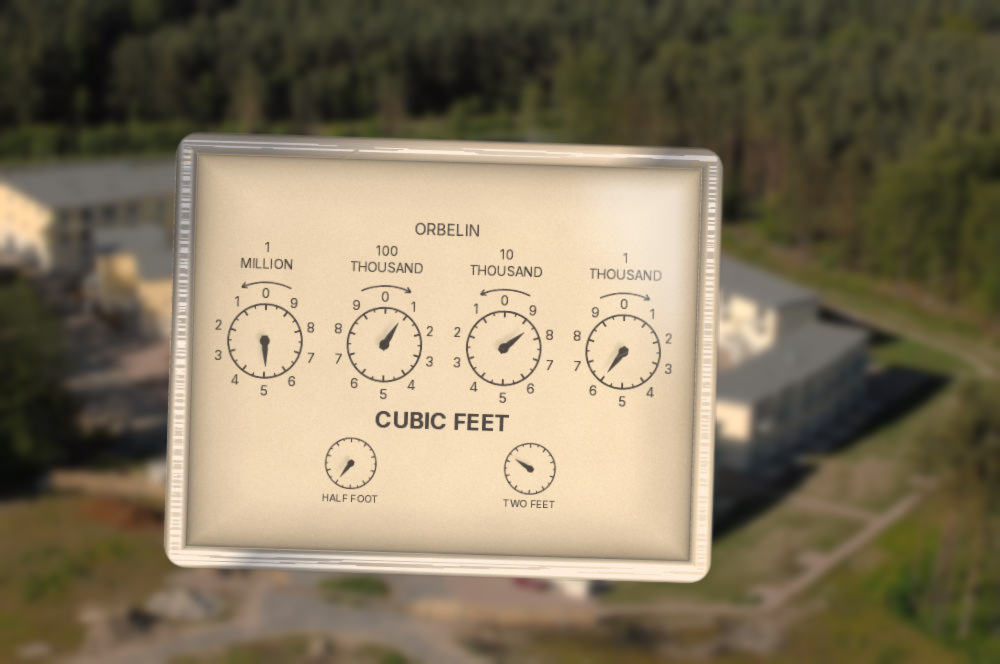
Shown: 508600,ft³
